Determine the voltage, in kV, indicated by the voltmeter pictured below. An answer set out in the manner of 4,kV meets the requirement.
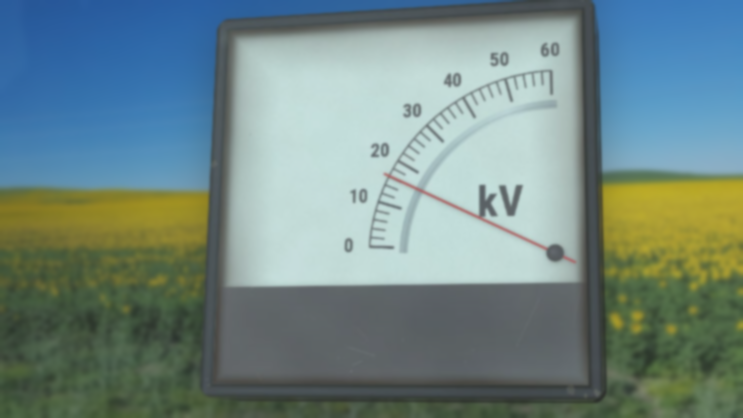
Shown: 16,kV
